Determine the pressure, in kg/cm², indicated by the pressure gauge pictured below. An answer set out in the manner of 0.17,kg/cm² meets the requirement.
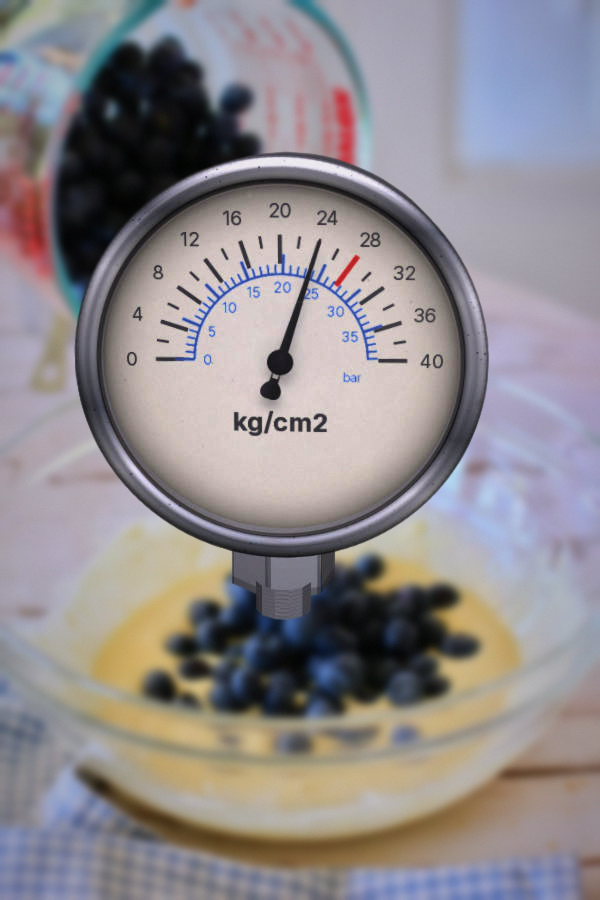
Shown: 24,kg/cm²
